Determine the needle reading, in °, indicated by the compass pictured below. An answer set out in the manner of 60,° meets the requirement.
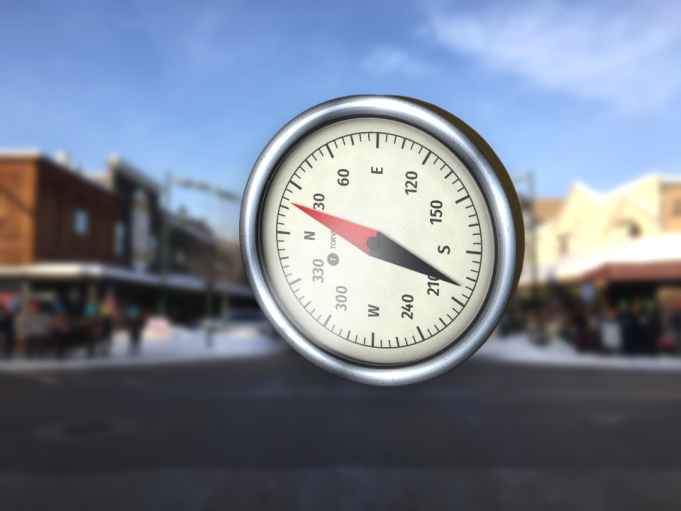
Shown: 20,°
